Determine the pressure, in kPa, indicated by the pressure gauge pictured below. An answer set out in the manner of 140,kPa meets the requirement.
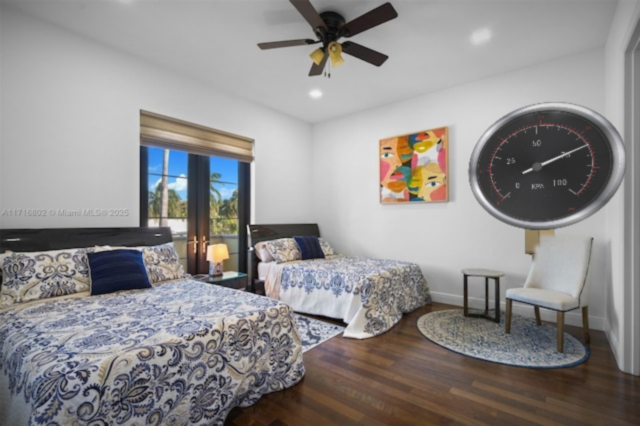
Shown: 75,kPa
